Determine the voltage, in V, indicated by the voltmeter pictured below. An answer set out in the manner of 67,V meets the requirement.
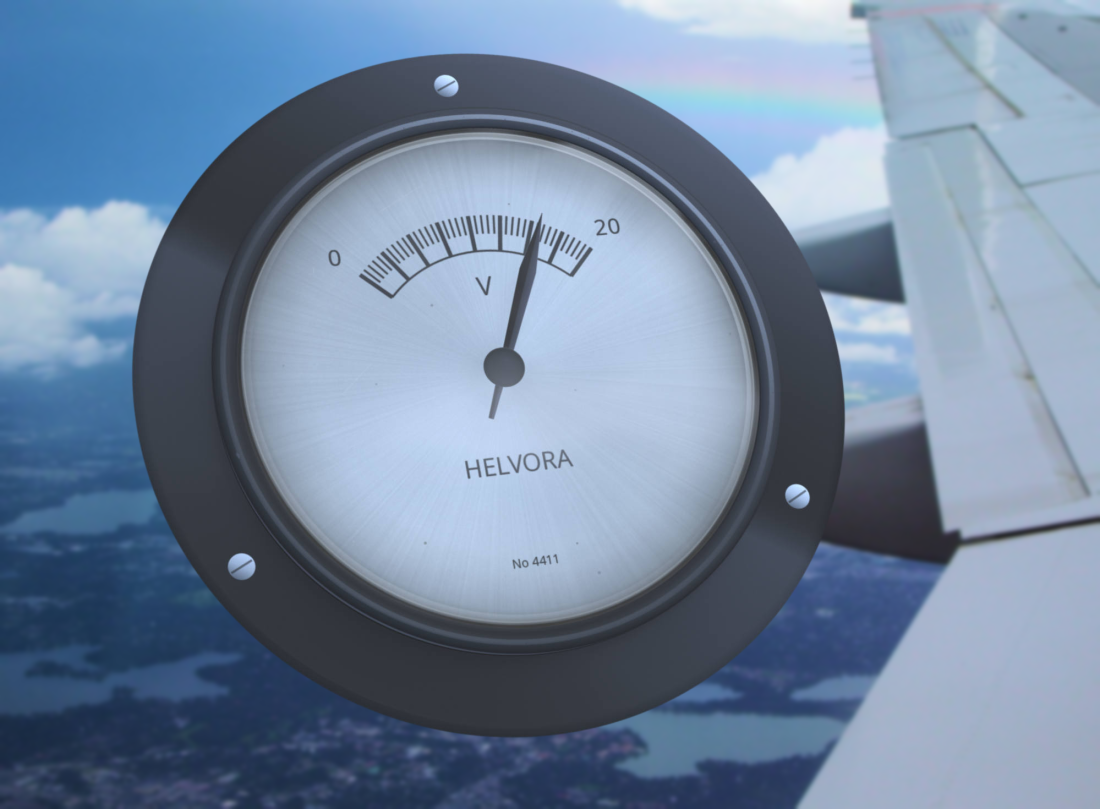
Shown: 15.5,V
